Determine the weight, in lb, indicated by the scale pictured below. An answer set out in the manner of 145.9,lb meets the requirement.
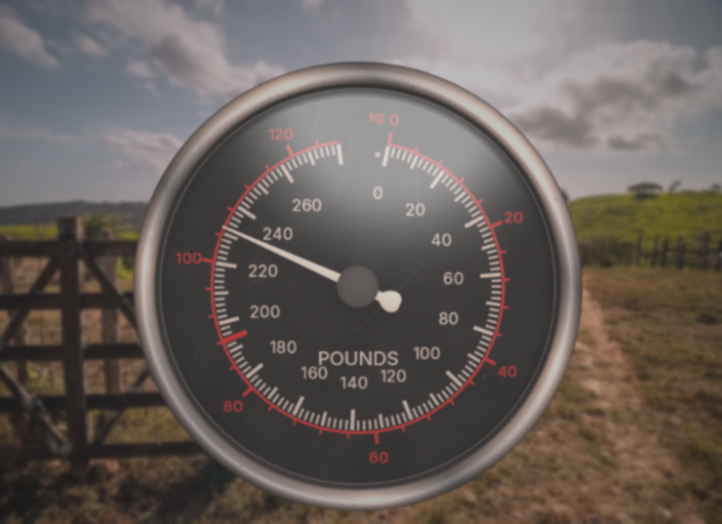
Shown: 232,lb
